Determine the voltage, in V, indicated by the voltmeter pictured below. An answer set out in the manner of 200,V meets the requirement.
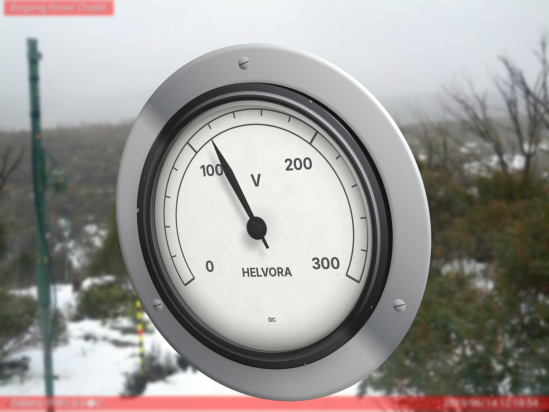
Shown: 120,V
